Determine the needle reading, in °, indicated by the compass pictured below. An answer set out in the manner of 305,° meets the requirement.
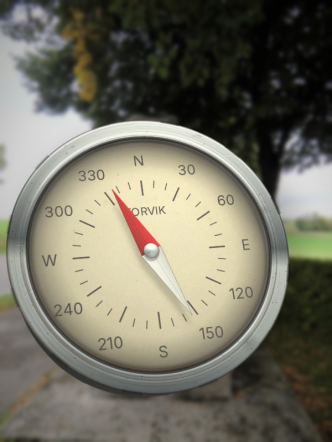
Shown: 335,°
